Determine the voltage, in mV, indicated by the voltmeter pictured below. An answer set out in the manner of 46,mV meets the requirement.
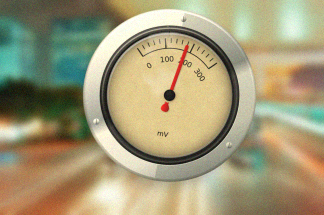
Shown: 180,mV
